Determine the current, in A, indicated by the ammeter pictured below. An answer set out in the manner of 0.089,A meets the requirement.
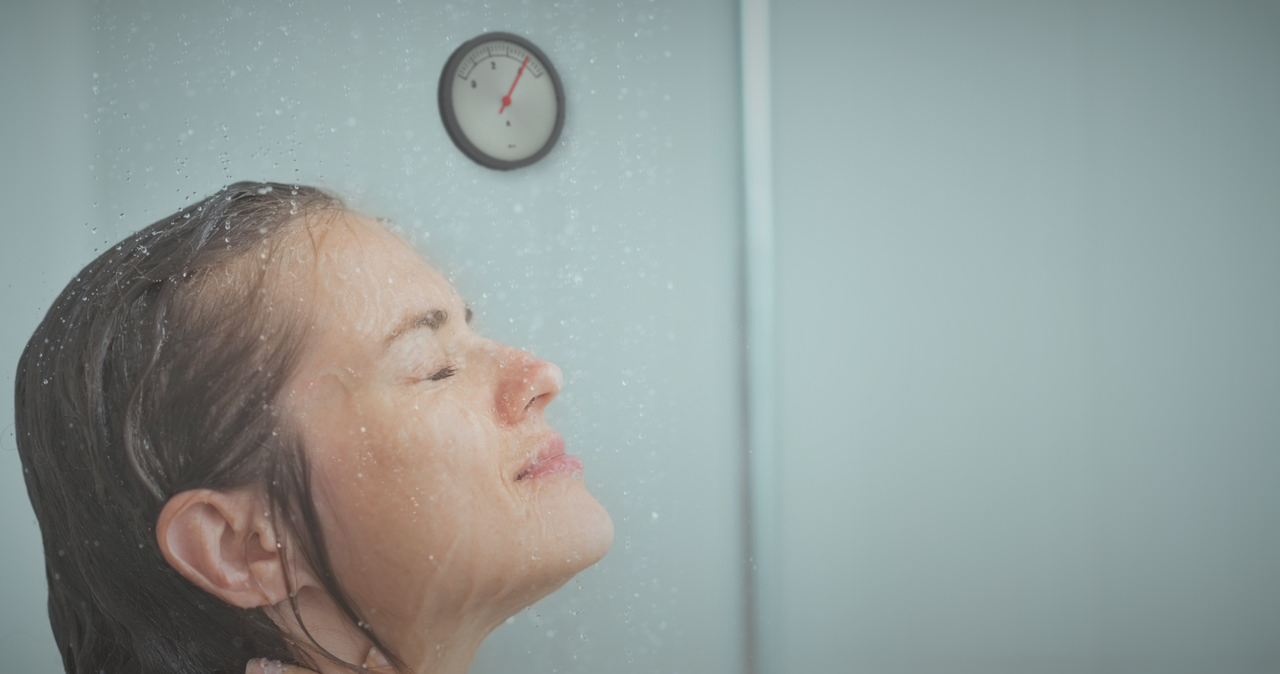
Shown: 4,A
